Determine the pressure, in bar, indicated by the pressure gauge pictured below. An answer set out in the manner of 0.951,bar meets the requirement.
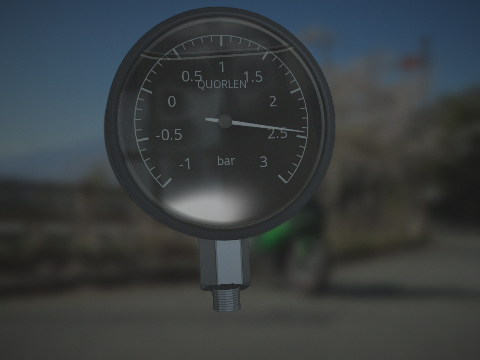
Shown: 2.45,bar
